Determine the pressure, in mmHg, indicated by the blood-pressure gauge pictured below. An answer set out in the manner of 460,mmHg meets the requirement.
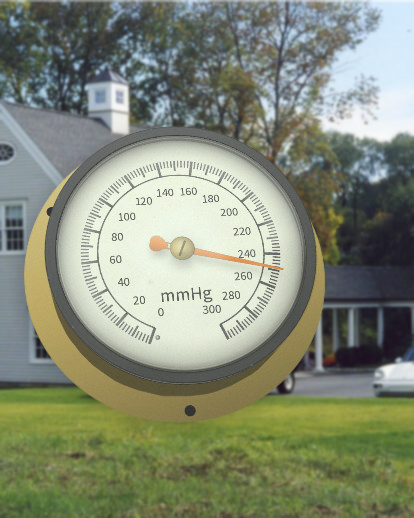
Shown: 250,mmHg
